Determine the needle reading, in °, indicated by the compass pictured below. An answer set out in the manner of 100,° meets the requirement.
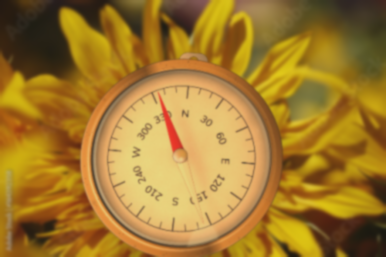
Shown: 335,°
